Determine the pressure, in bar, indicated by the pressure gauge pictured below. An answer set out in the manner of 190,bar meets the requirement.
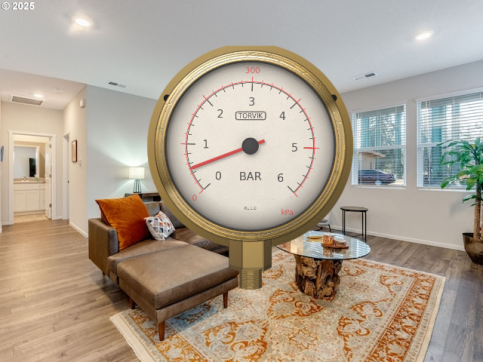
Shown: 0.5,bar
